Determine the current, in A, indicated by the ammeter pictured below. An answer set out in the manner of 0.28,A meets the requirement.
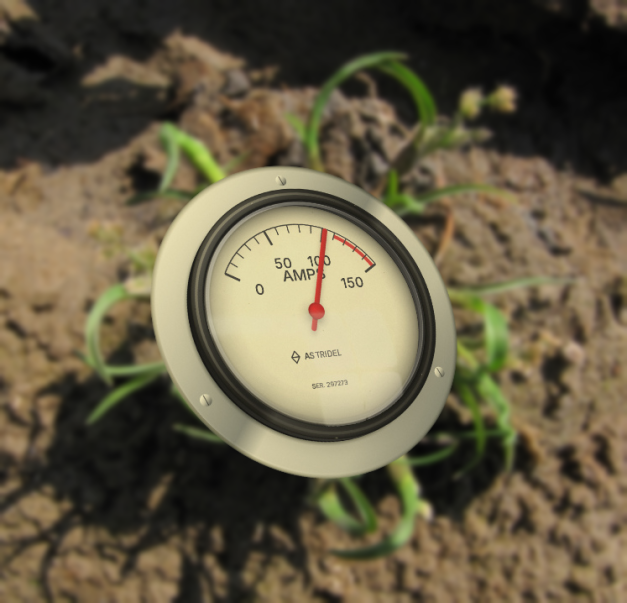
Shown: 100,A
